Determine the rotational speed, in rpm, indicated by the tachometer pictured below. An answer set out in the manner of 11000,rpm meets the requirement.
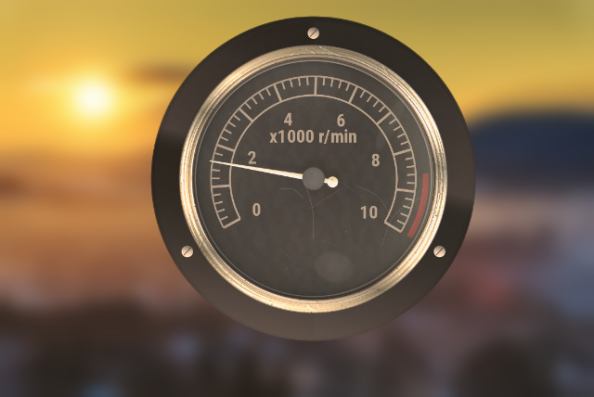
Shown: 1600,rpm
